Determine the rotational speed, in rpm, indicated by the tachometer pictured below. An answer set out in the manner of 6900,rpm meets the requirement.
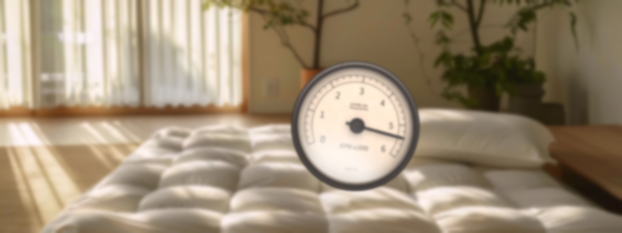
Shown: 5400,rpm
